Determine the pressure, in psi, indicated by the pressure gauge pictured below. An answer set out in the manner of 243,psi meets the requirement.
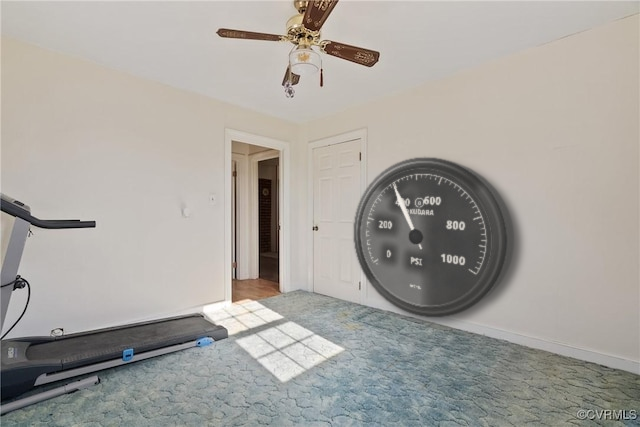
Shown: 400,psi
